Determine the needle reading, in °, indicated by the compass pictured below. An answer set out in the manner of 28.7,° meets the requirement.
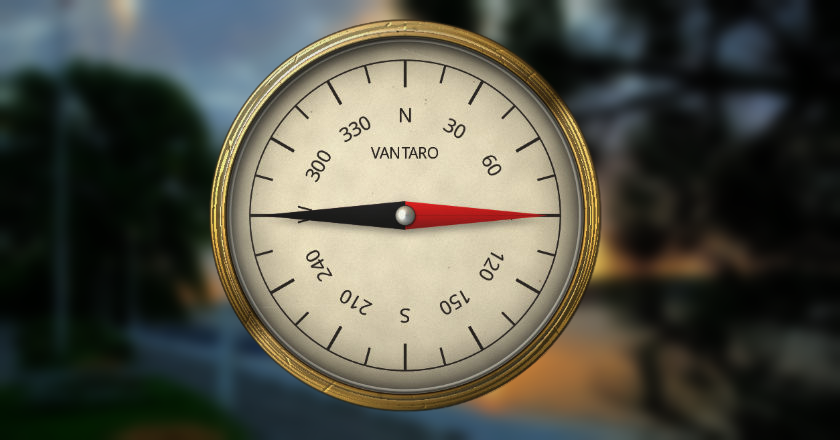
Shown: 90,°
